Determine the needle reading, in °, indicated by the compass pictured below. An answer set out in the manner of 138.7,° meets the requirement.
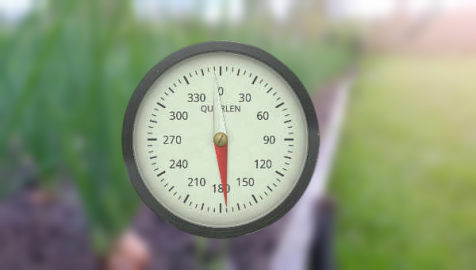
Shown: 175,°
